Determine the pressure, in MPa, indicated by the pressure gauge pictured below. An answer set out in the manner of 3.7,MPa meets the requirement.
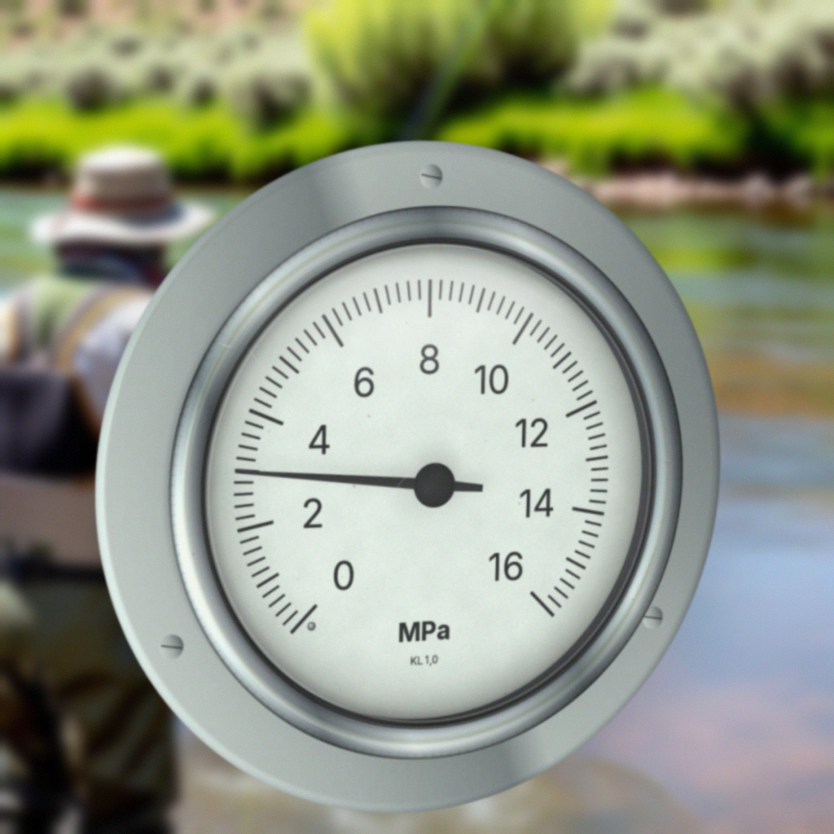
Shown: 3,MPa
